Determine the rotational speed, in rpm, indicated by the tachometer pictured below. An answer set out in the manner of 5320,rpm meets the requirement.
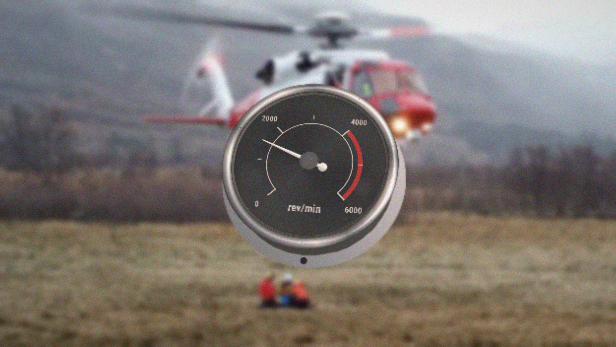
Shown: 1500,rpm
